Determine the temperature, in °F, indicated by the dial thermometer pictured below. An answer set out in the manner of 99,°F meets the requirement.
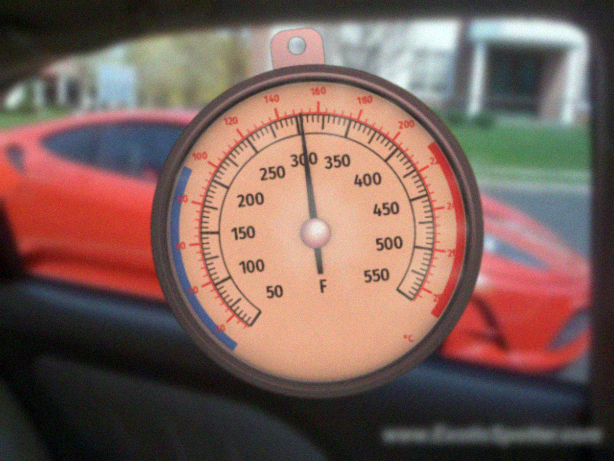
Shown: 305,°F
